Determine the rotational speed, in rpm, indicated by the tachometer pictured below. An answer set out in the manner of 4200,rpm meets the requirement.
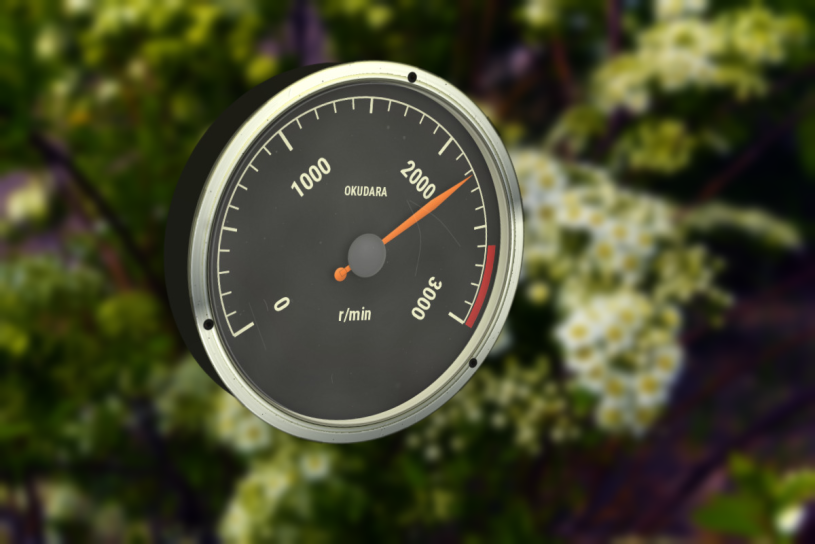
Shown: 2200,rpm
